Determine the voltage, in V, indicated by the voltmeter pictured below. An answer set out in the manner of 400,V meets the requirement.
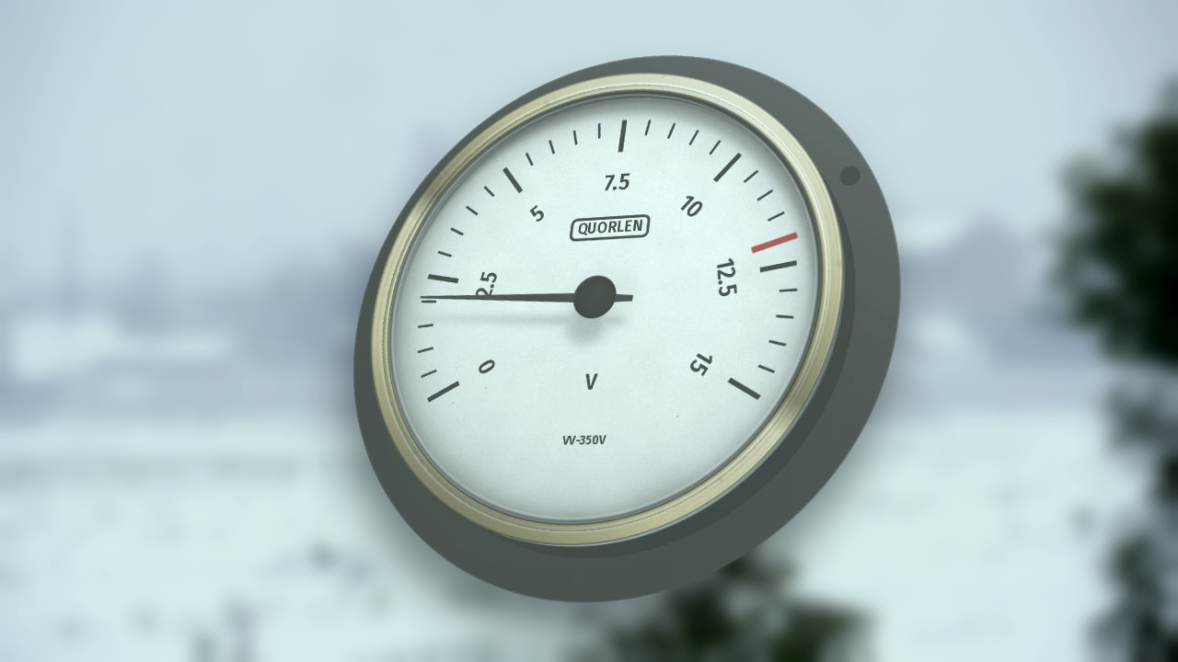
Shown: 2,V
